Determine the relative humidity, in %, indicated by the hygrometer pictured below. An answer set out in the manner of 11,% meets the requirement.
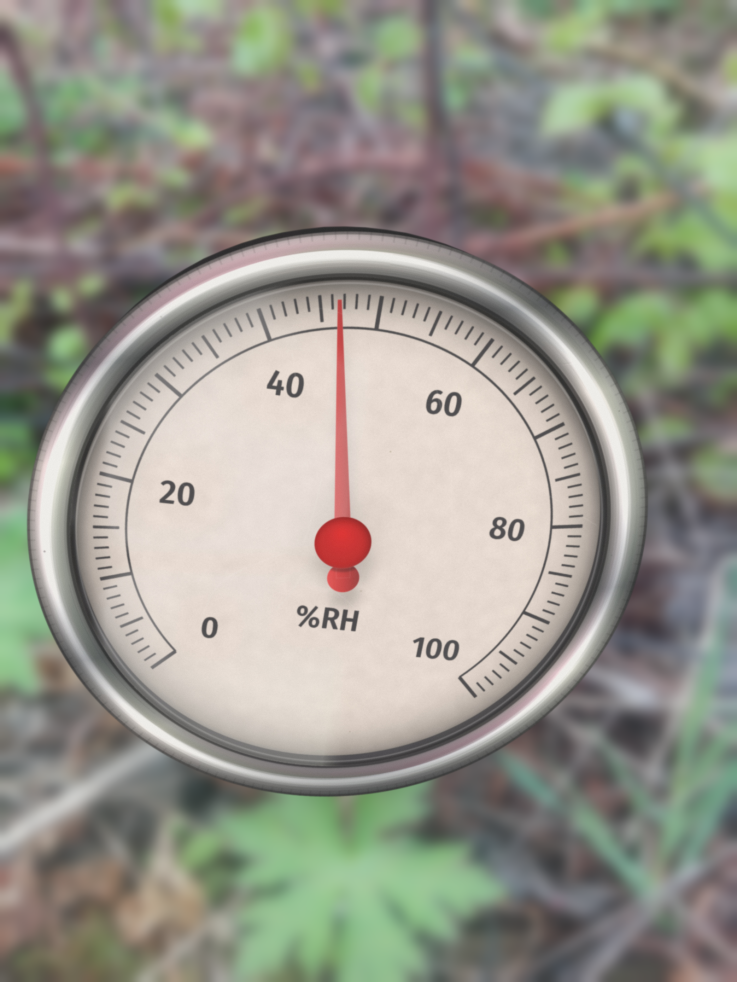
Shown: 46.5,%
